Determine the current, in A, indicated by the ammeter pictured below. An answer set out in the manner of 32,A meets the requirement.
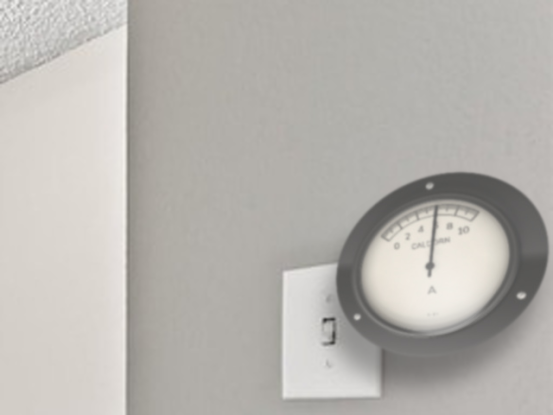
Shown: 6,A
